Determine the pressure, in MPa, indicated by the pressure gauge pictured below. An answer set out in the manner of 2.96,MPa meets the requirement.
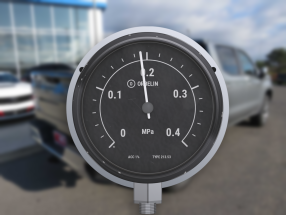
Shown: 0.19,MPa
